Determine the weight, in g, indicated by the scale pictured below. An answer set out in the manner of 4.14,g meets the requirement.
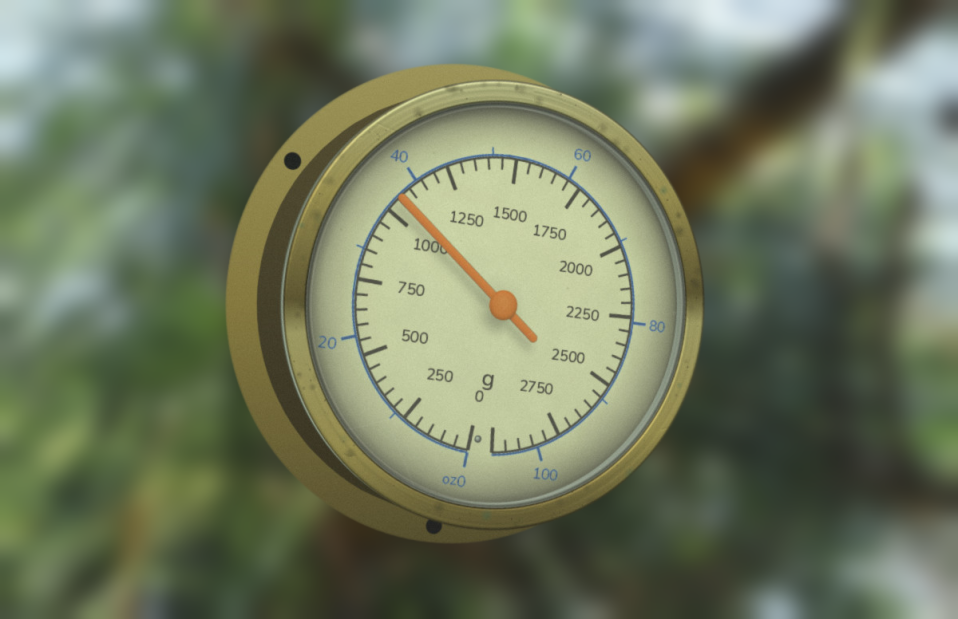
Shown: 1050,g
